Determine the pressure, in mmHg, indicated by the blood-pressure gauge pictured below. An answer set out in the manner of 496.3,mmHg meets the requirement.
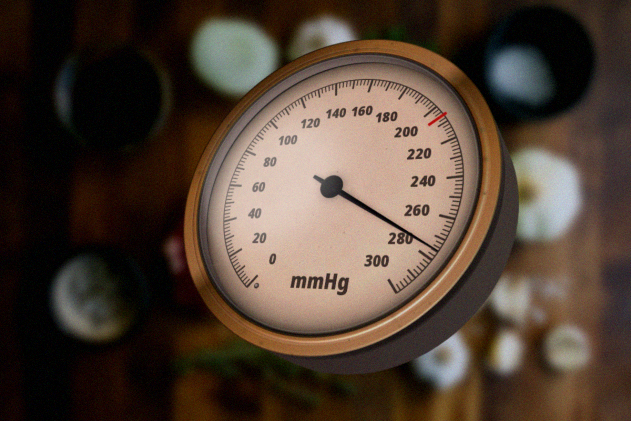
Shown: 276,mmHg
